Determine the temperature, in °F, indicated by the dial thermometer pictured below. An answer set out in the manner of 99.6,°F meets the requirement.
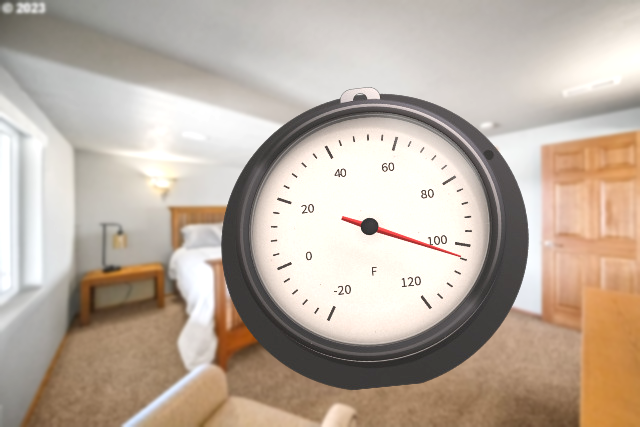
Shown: 104,°F
